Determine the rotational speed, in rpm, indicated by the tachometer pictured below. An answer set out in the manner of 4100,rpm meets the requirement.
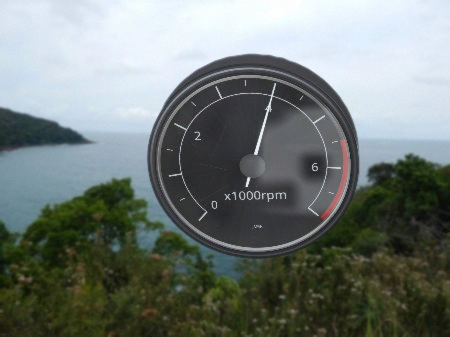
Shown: 4000,rpm
